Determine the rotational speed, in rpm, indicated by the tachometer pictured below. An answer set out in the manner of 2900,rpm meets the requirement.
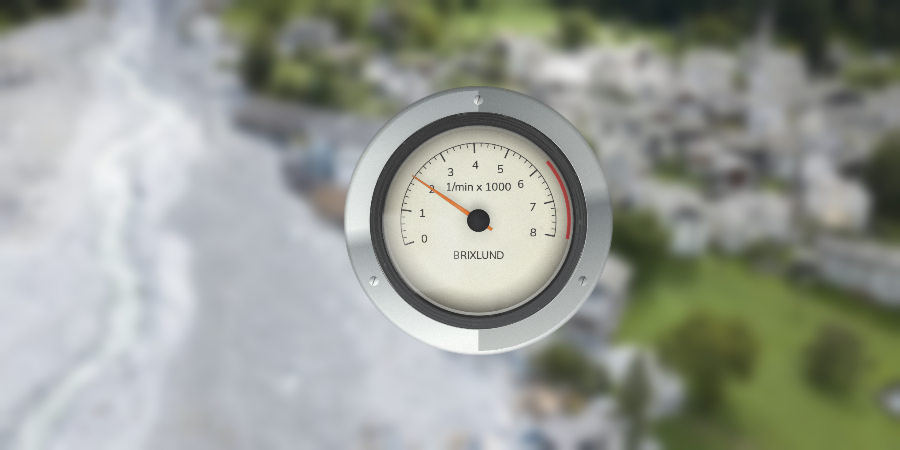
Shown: 2000,rpm
